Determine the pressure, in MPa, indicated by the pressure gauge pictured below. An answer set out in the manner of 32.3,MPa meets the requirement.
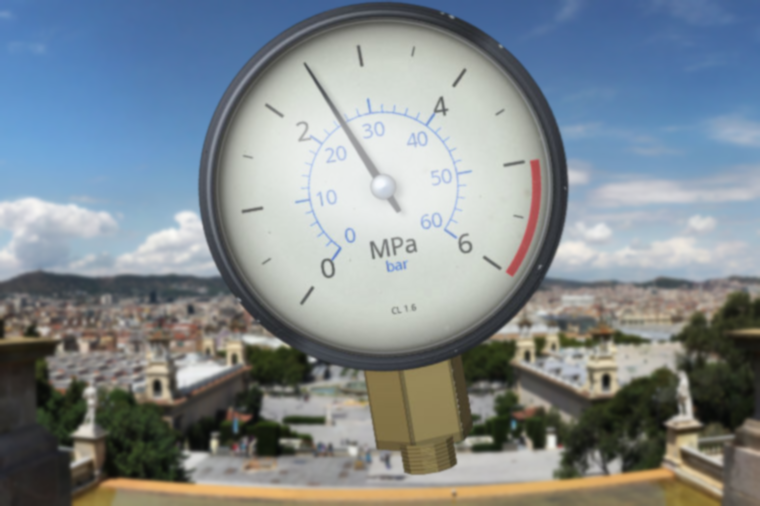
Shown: 2.5,MPa
